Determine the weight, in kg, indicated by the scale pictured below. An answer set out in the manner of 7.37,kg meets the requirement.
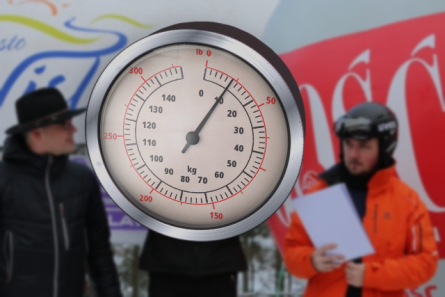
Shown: 10,kg
